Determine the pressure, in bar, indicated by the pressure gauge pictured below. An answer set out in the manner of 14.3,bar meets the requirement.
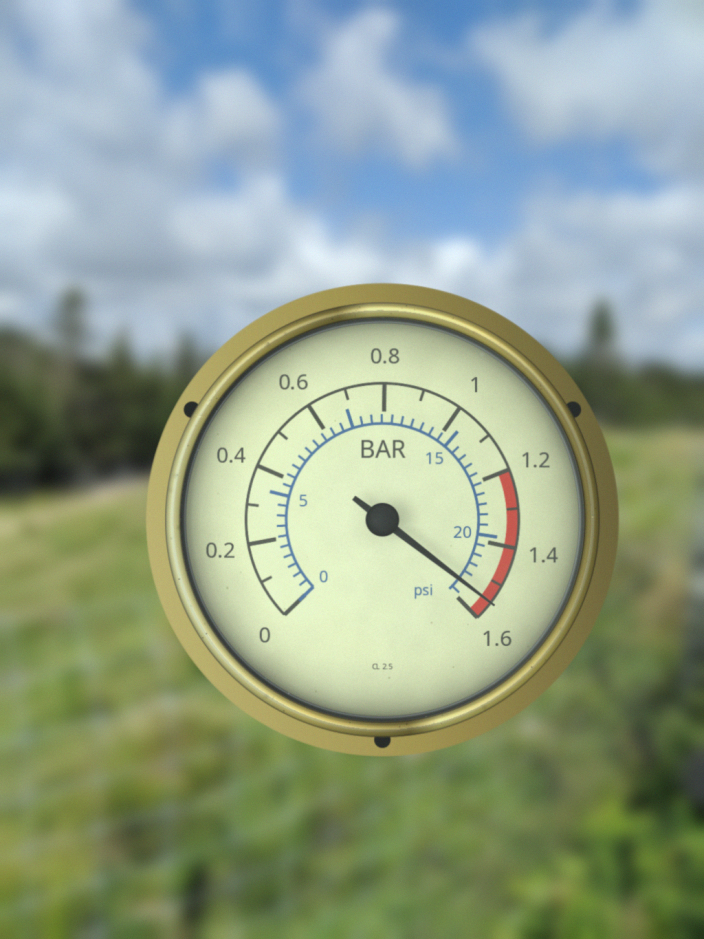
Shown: 1.55,bar
